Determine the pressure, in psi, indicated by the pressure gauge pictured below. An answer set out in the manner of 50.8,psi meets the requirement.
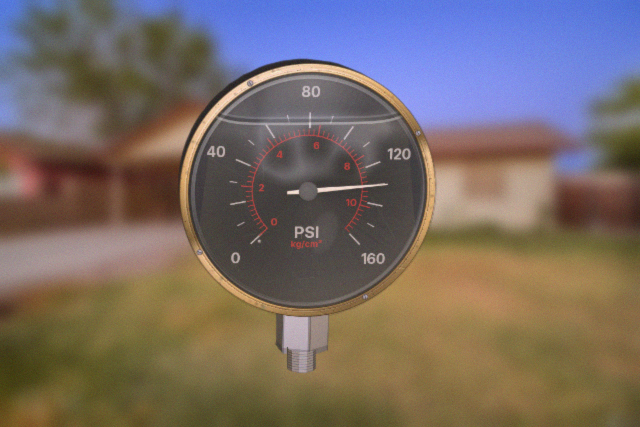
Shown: 130,psi
